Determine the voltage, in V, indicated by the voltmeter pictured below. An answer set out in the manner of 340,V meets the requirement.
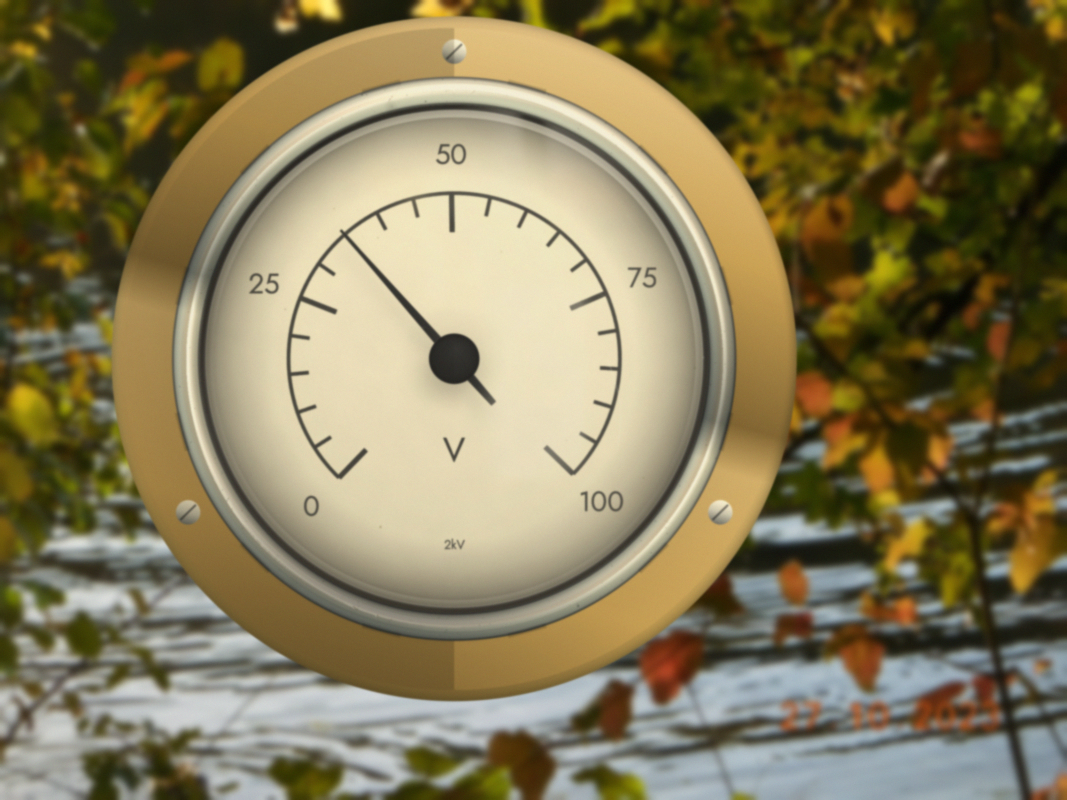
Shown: 35,V
